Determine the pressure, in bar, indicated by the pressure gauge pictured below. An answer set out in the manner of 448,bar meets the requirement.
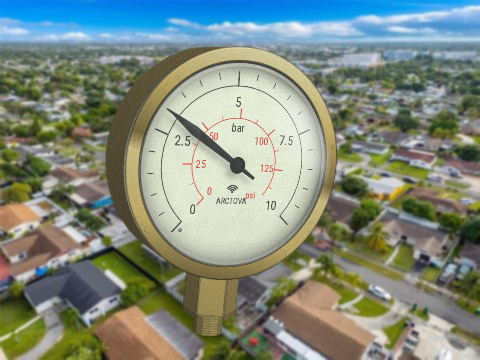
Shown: 3,bar
